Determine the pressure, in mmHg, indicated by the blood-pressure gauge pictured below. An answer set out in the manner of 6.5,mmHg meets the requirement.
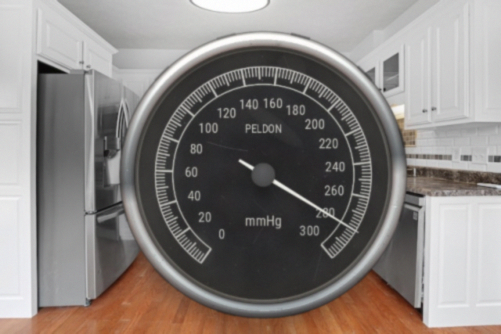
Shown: 280,mmHg
